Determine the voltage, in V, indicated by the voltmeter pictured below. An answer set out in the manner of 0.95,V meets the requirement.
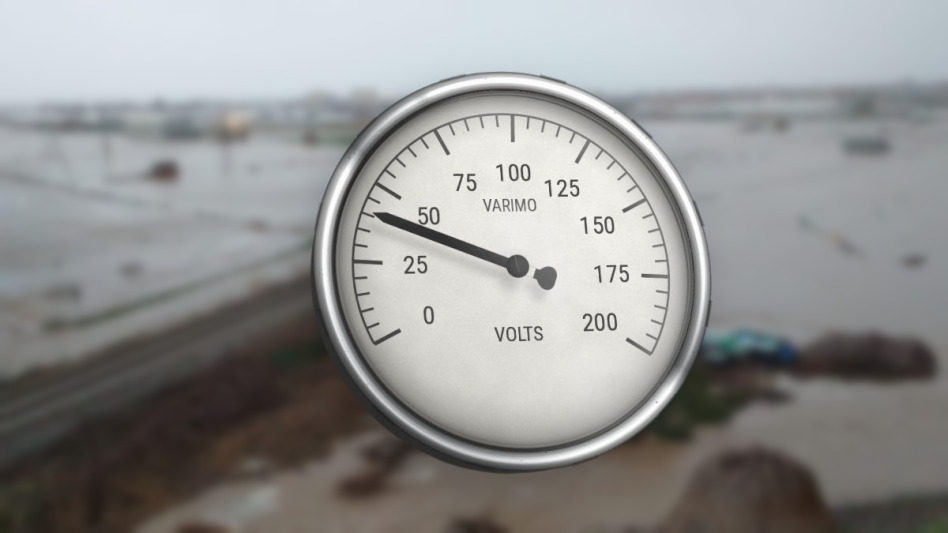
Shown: 40,V
